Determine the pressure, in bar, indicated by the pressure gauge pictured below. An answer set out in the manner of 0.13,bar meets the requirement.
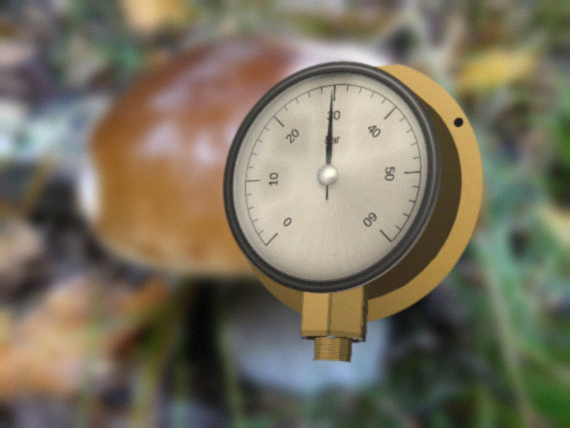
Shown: 30,bar
